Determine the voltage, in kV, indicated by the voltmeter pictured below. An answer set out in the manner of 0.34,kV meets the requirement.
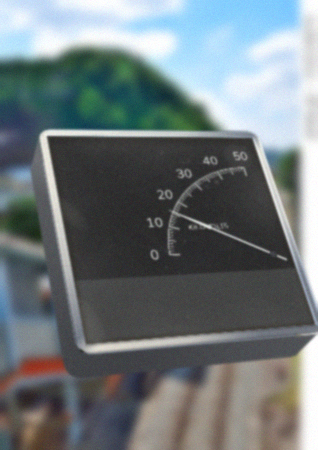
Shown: 15,kV
